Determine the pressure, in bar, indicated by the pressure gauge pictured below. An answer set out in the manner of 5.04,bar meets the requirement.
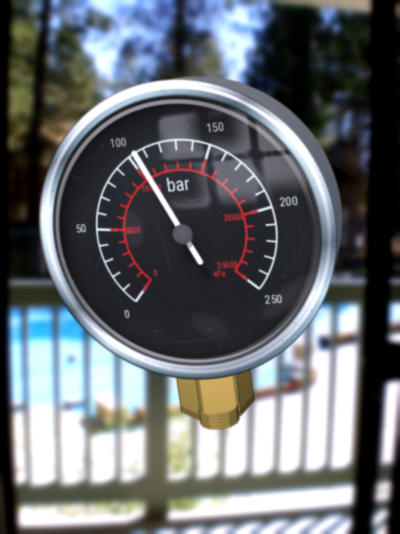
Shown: 105,bar
